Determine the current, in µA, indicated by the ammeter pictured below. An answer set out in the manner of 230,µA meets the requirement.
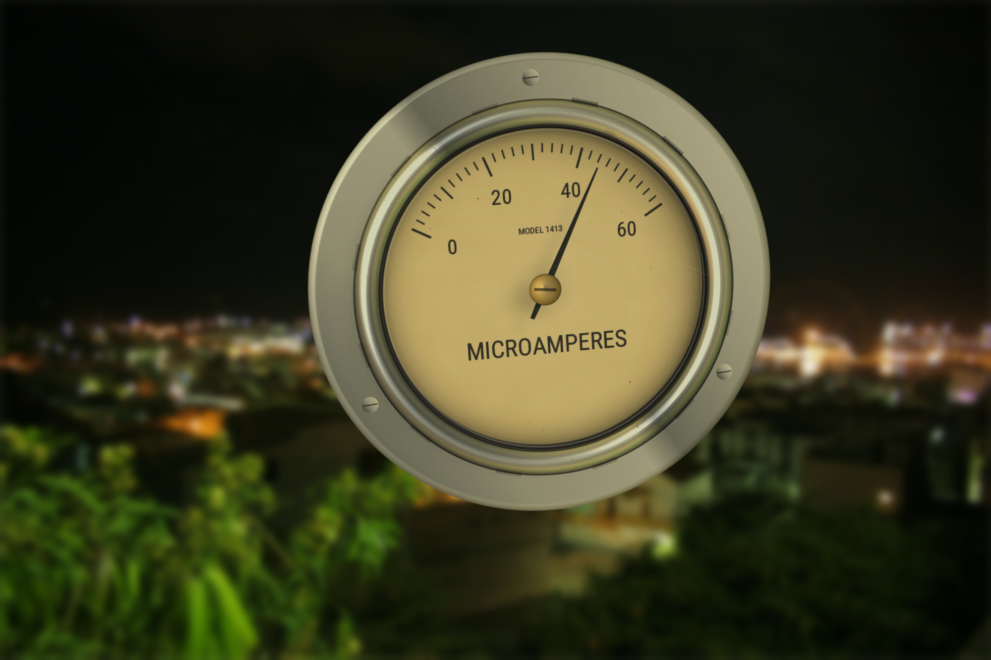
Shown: 44,µA
